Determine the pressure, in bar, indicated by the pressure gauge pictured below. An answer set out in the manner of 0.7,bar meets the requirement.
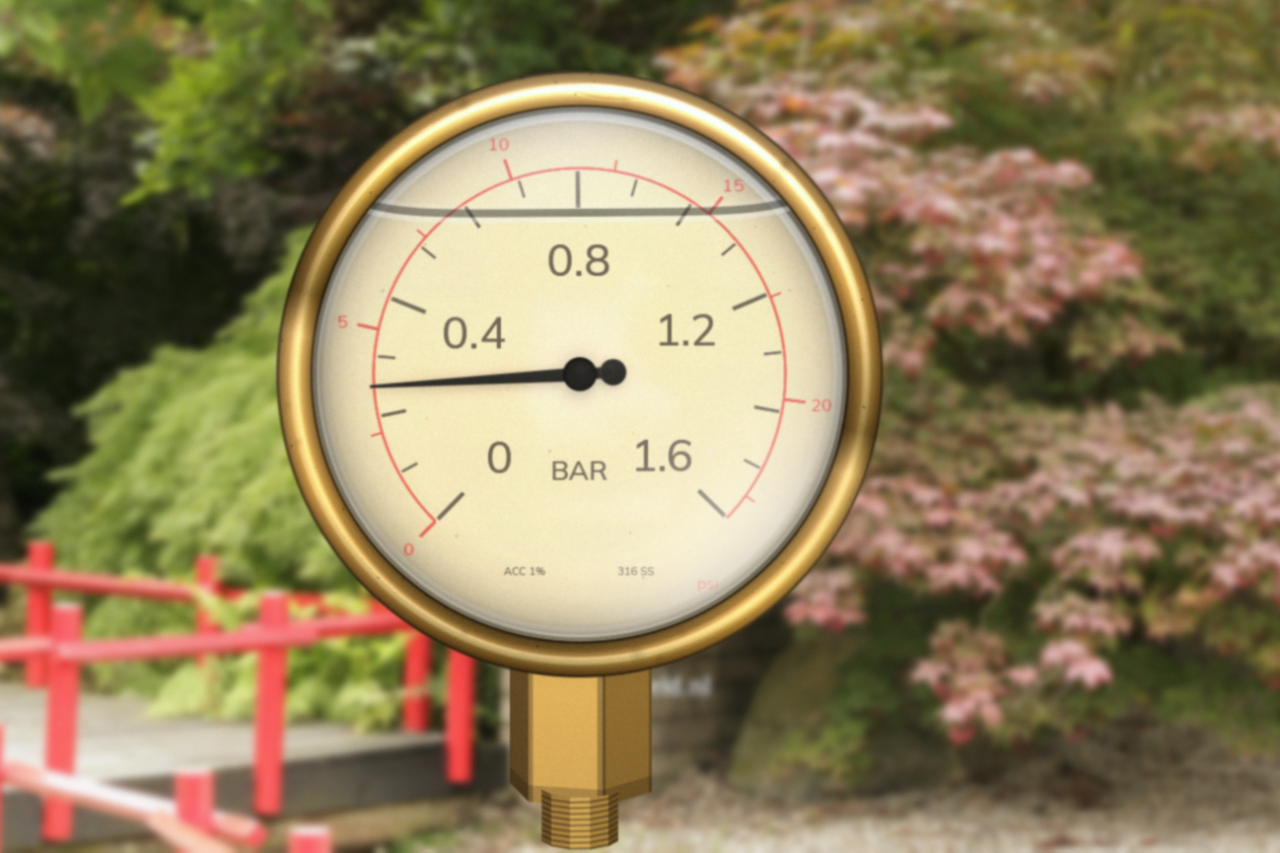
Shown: 0.25,bar
